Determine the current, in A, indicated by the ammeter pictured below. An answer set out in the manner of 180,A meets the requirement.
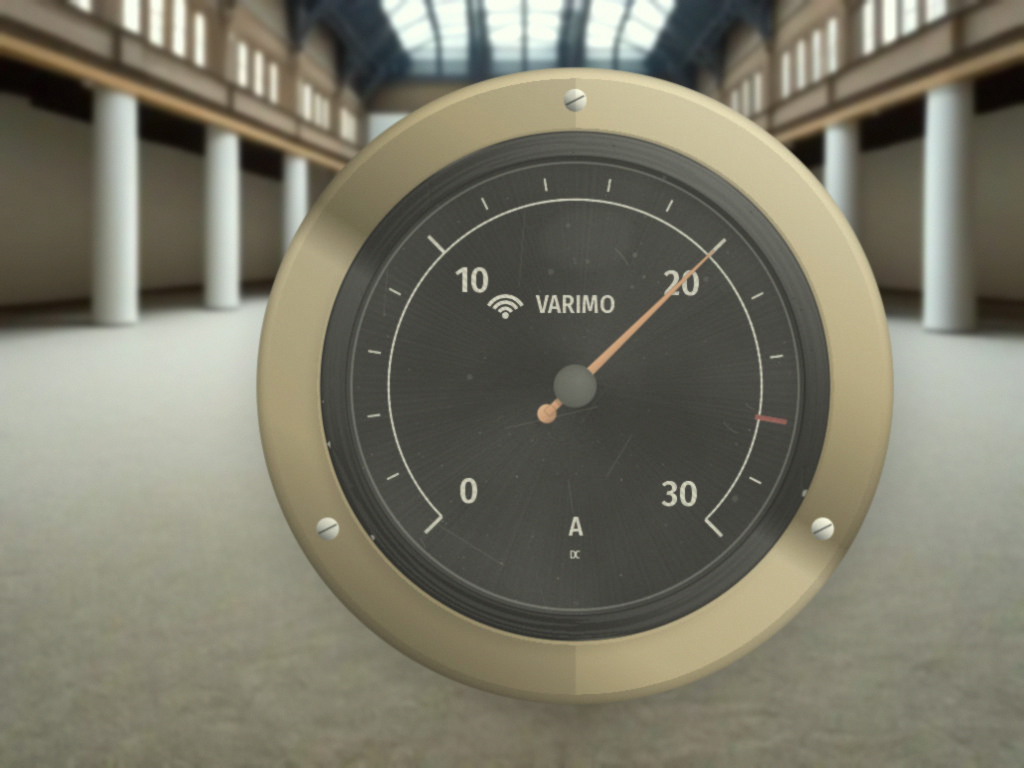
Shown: 20,A
